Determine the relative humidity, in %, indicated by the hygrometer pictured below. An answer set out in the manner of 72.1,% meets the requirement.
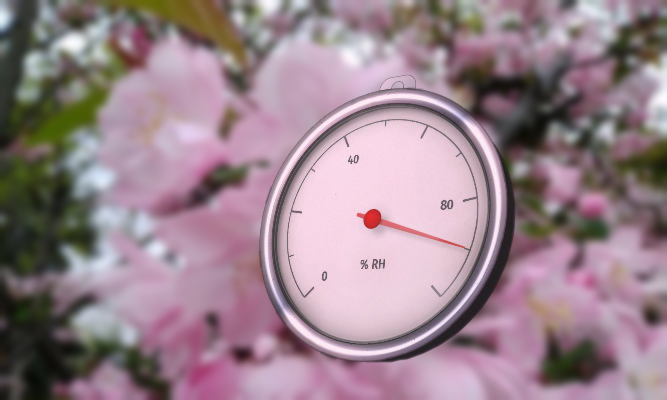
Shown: 90,%
